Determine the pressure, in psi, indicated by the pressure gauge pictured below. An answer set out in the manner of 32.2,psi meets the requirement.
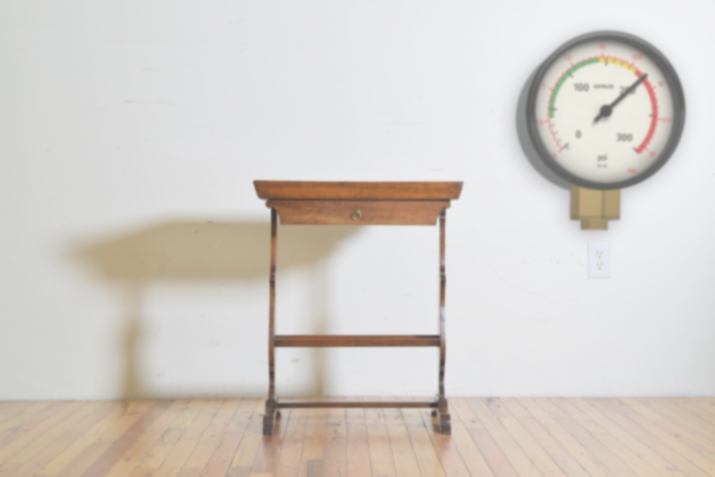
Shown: 200,psi
